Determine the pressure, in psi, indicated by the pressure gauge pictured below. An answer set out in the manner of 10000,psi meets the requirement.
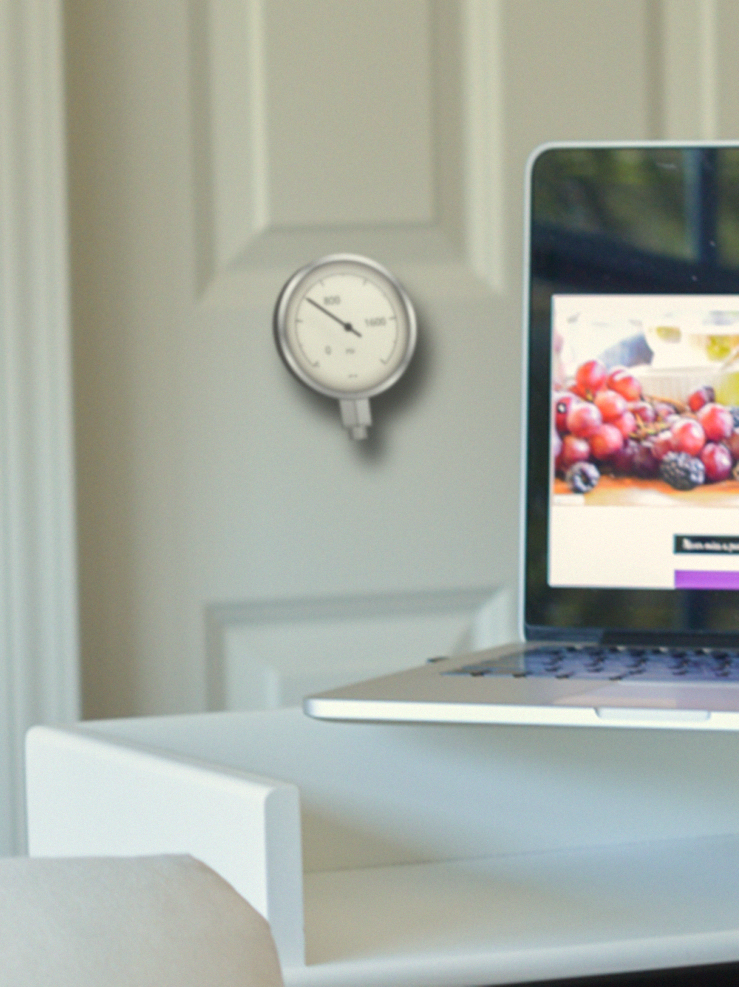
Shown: 600,psi
